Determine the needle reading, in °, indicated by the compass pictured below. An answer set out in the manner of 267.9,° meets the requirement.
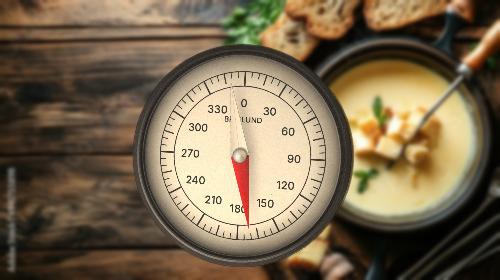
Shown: 170,°
